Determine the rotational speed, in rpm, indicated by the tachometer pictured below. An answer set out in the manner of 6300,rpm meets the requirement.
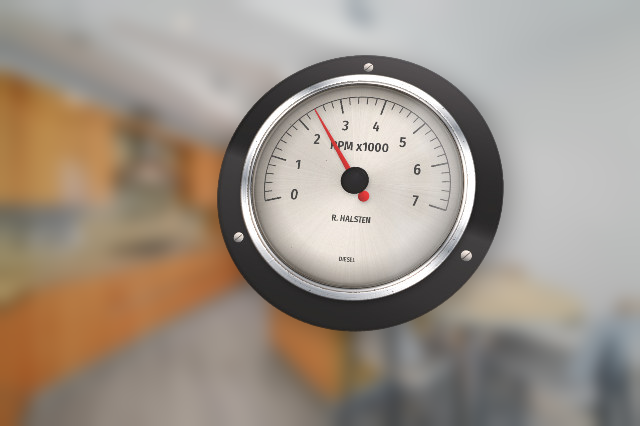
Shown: 2400,rpm
